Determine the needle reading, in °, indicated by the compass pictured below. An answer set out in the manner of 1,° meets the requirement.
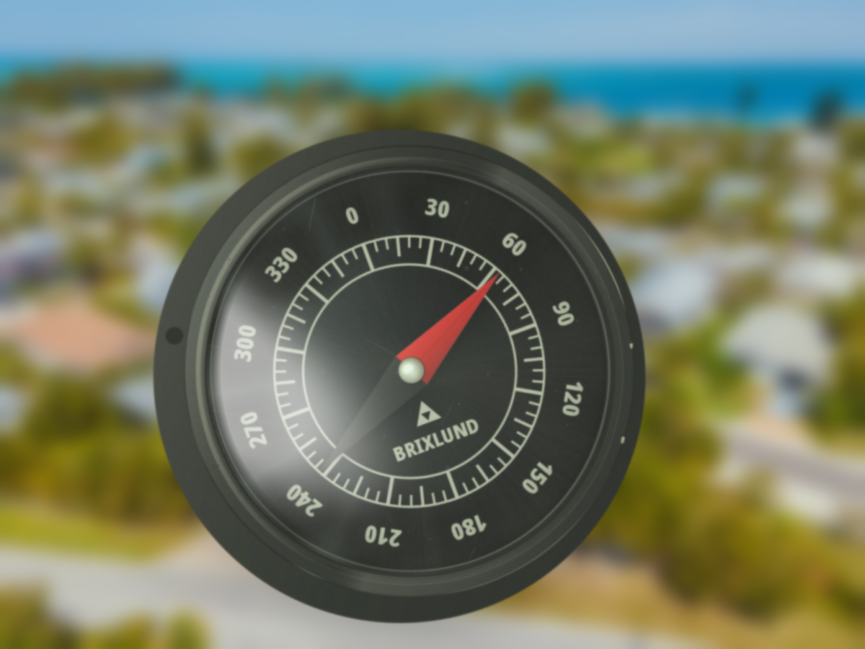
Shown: 62.5,°
